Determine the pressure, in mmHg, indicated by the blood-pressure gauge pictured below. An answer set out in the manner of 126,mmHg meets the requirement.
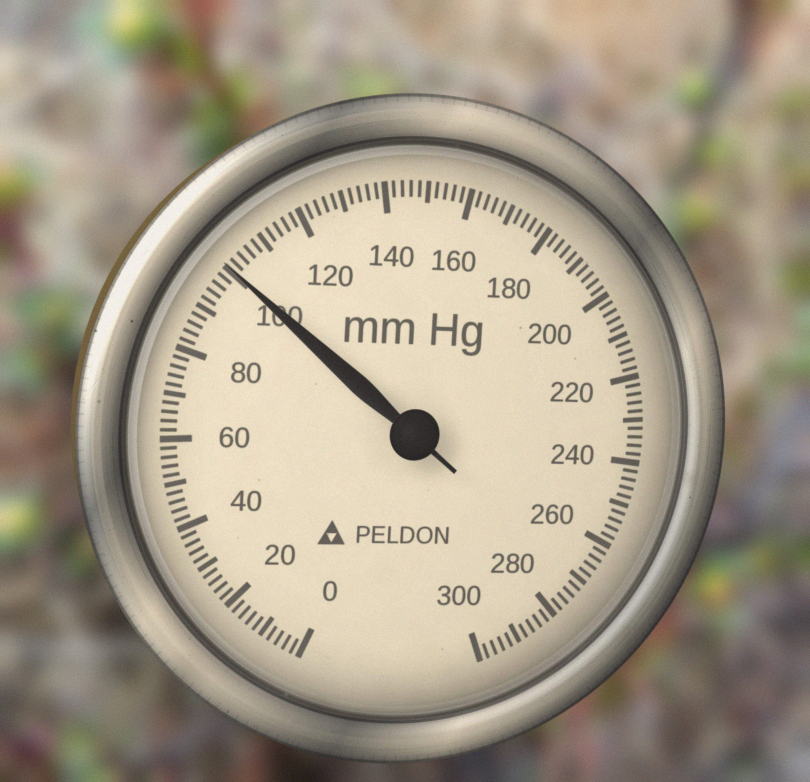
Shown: 100,mmHg
